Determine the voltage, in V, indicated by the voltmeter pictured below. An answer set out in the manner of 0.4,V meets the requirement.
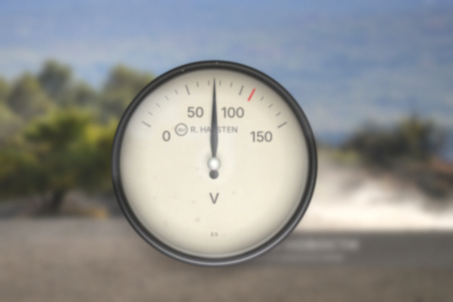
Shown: 75,V
